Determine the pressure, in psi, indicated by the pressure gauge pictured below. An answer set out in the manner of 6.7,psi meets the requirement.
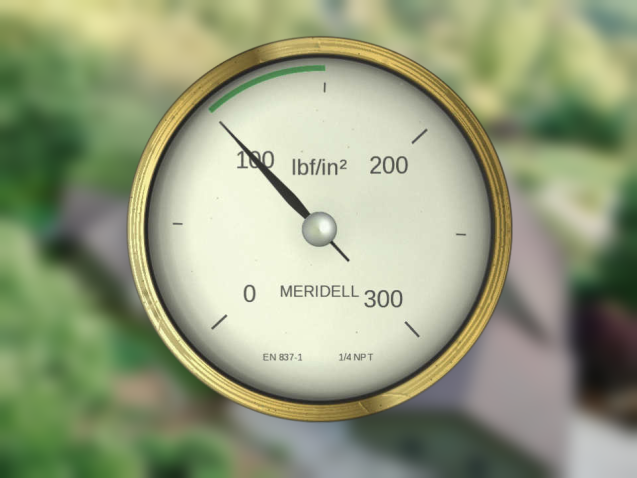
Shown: 100,psi
